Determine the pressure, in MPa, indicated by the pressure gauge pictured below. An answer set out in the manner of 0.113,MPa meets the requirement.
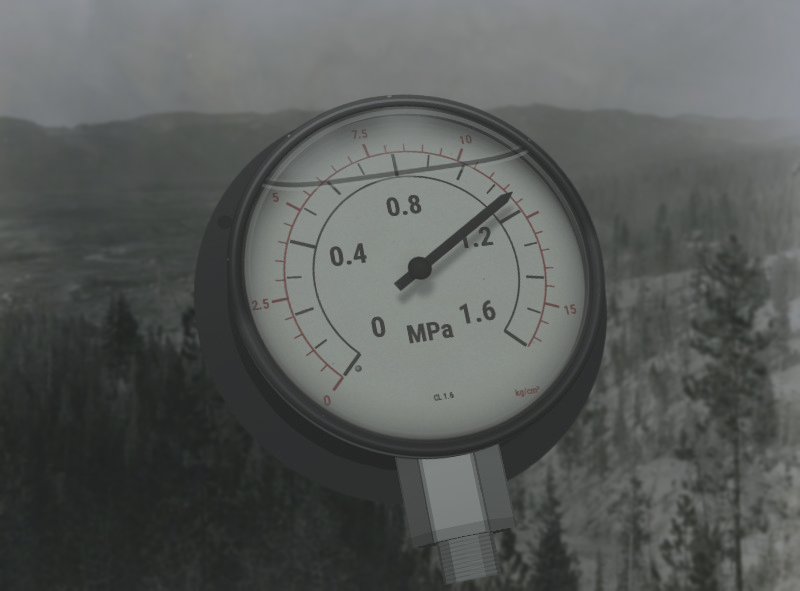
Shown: 1.15,MPa
